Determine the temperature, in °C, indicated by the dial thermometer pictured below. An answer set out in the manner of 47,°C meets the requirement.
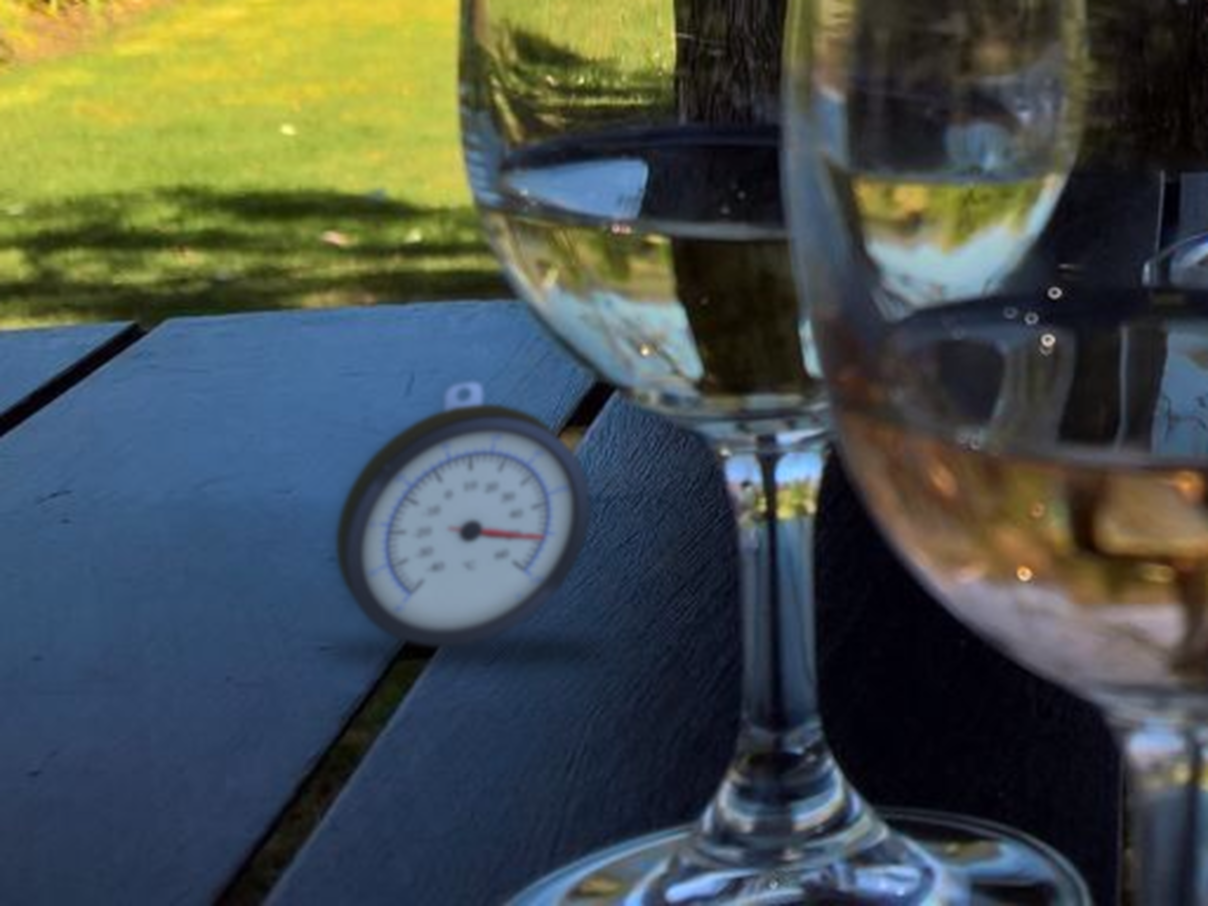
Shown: 50,°C
